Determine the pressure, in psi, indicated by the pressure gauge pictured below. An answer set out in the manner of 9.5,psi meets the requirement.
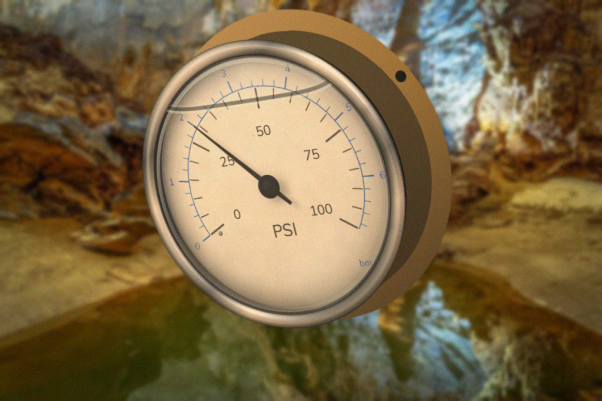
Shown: 30,psi
